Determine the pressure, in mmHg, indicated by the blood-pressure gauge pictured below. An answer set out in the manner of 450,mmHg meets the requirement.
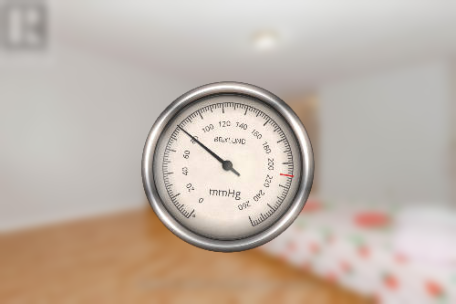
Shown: 80,mmHg
